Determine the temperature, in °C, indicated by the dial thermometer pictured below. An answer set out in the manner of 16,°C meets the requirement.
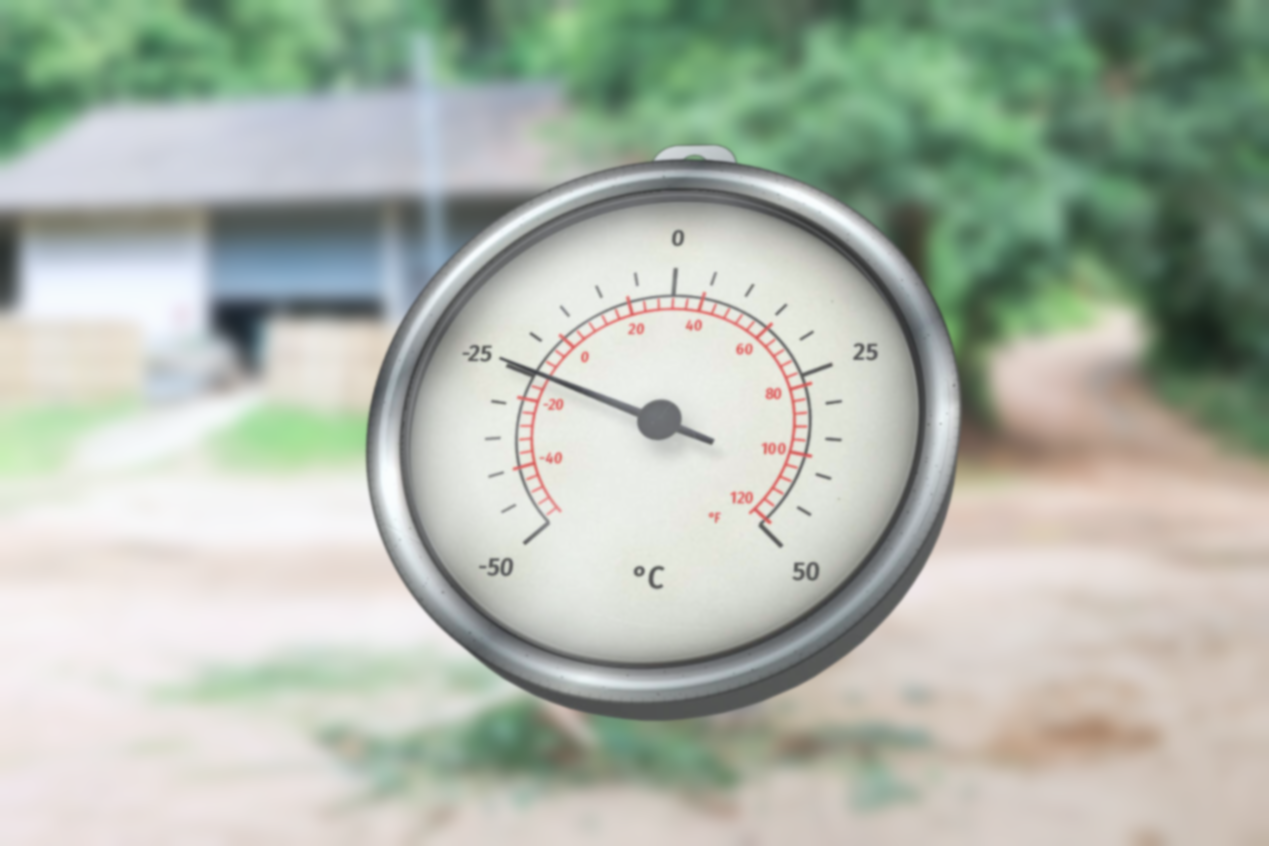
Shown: -25,°C
